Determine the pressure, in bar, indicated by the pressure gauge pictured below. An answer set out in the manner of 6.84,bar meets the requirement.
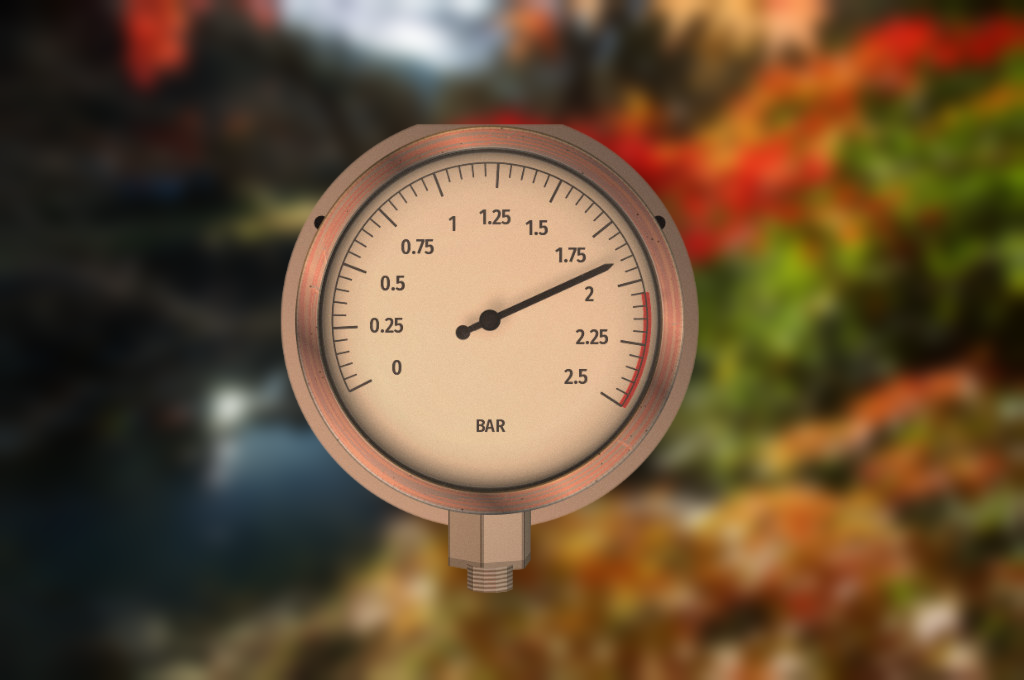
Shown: 1.9,bar
